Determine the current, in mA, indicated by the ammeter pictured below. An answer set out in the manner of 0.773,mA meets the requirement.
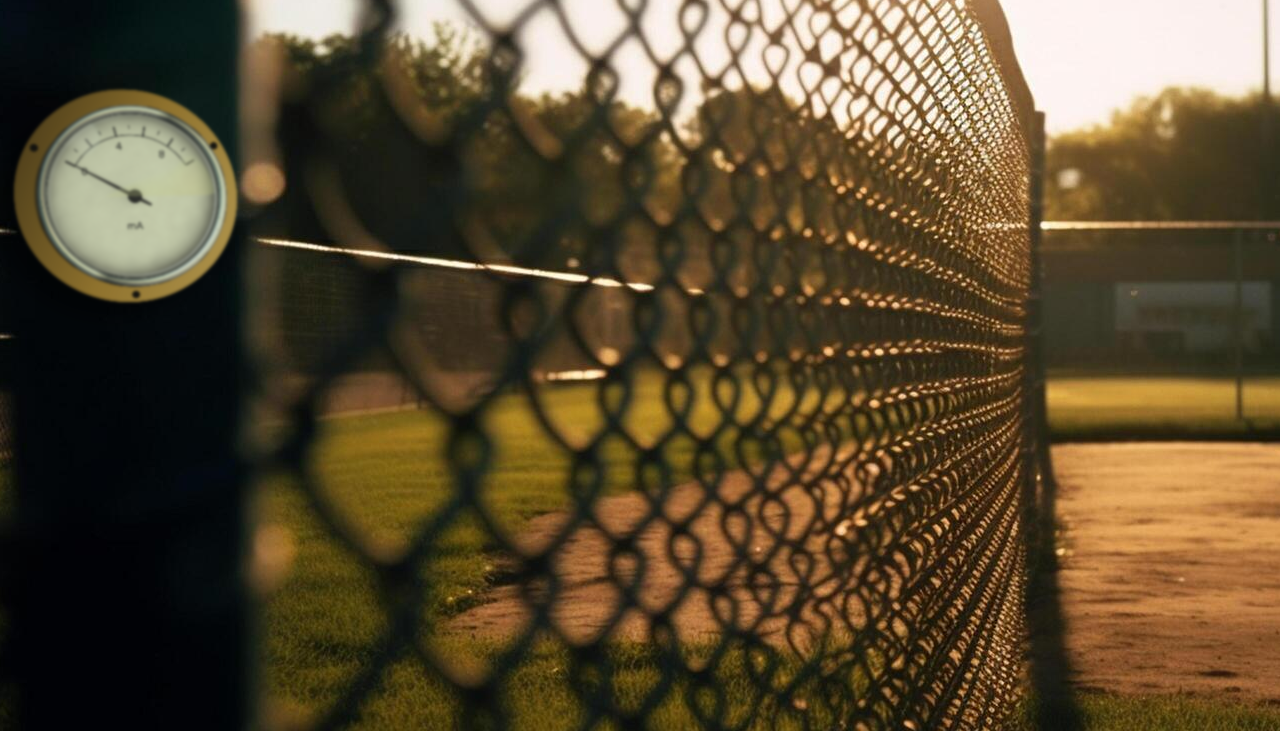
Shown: 0,mA
